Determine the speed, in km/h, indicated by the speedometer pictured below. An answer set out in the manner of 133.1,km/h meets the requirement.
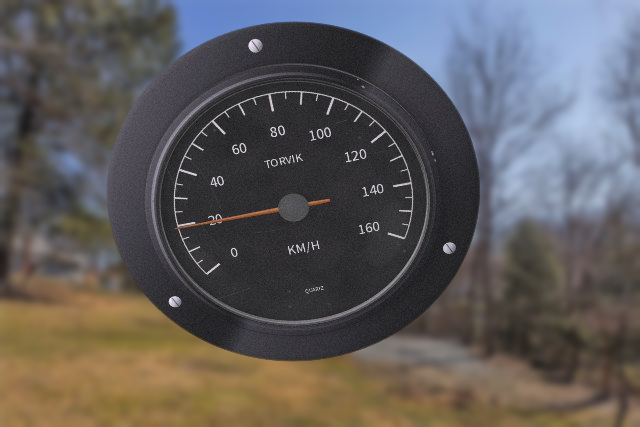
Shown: 20,km/h
